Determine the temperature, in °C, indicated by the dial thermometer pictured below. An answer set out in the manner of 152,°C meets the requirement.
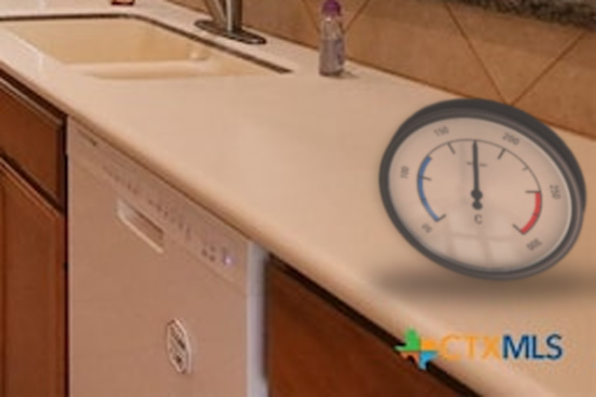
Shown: 175,°C
